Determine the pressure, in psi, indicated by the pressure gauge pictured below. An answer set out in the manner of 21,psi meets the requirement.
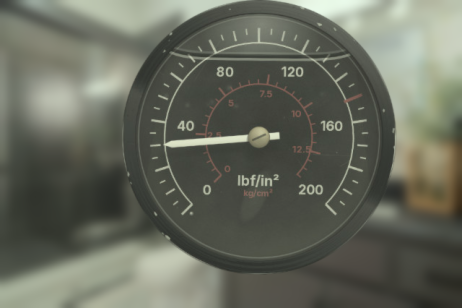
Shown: 30,psi
